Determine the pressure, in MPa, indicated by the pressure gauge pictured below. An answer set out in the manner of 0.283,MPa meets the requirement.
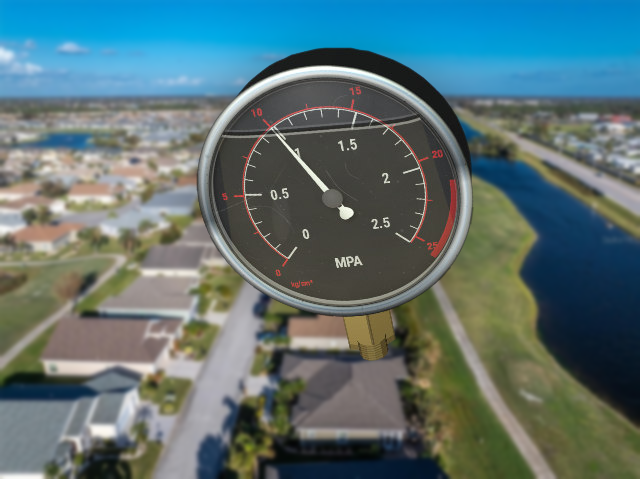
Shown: 1,MPa
